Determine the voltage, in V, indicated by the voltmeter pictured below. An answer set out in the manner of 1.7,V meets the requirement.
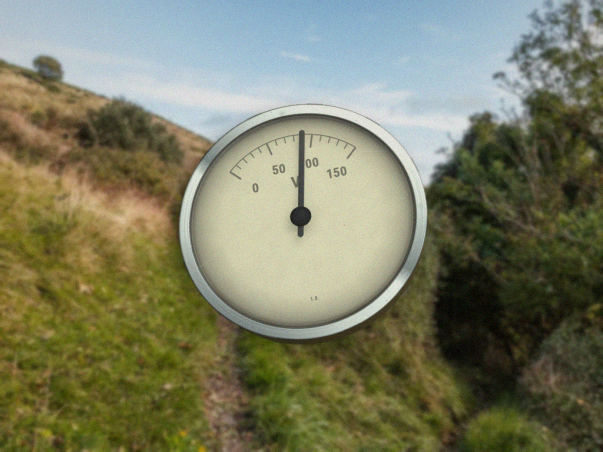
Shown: 90,V
